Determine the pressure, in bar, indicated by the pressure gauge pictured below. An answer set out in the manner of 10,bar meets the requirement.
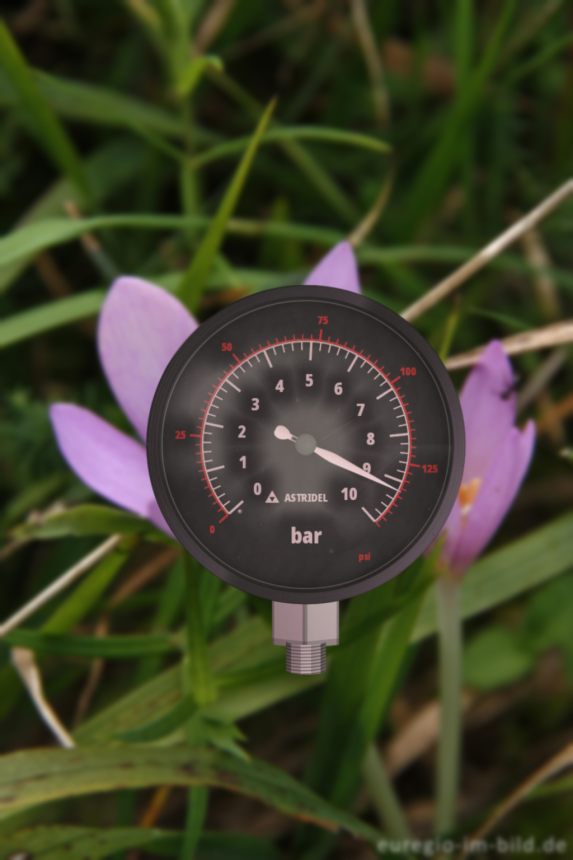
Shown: 9.2,bar
